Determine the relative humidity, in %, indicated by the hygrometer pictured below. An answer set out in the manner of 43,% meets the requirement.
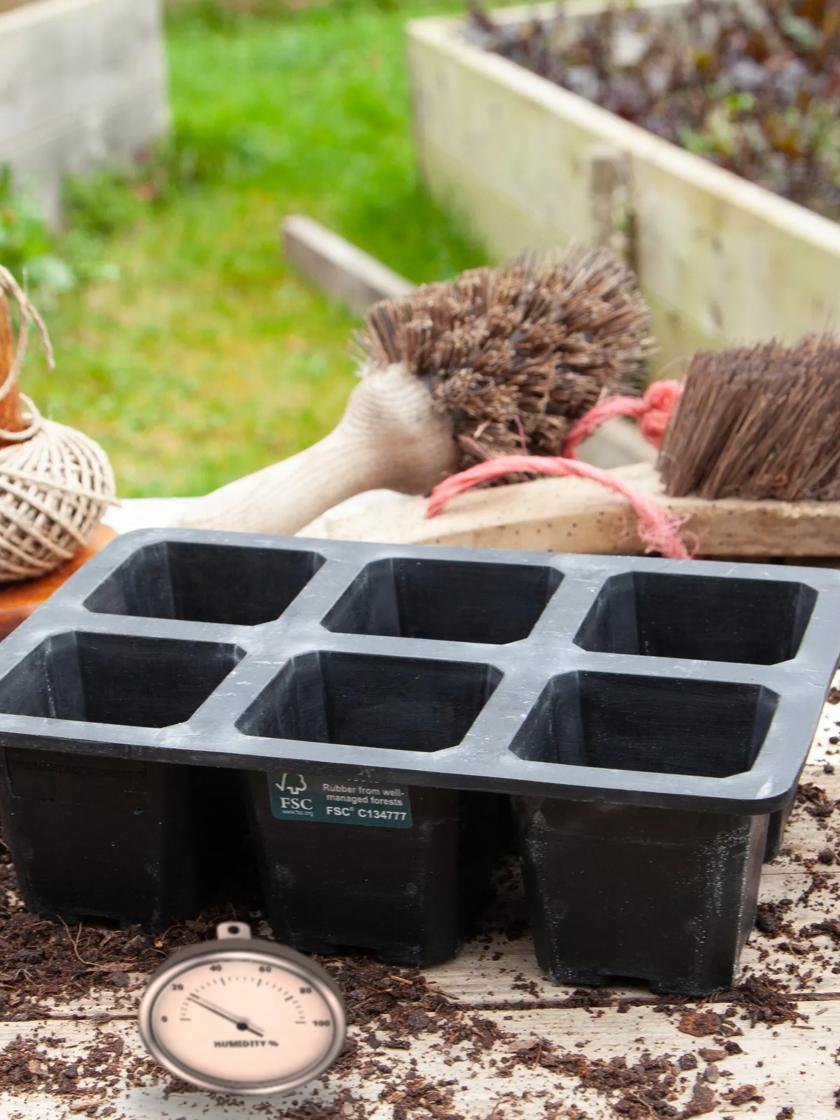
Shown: 20,%
